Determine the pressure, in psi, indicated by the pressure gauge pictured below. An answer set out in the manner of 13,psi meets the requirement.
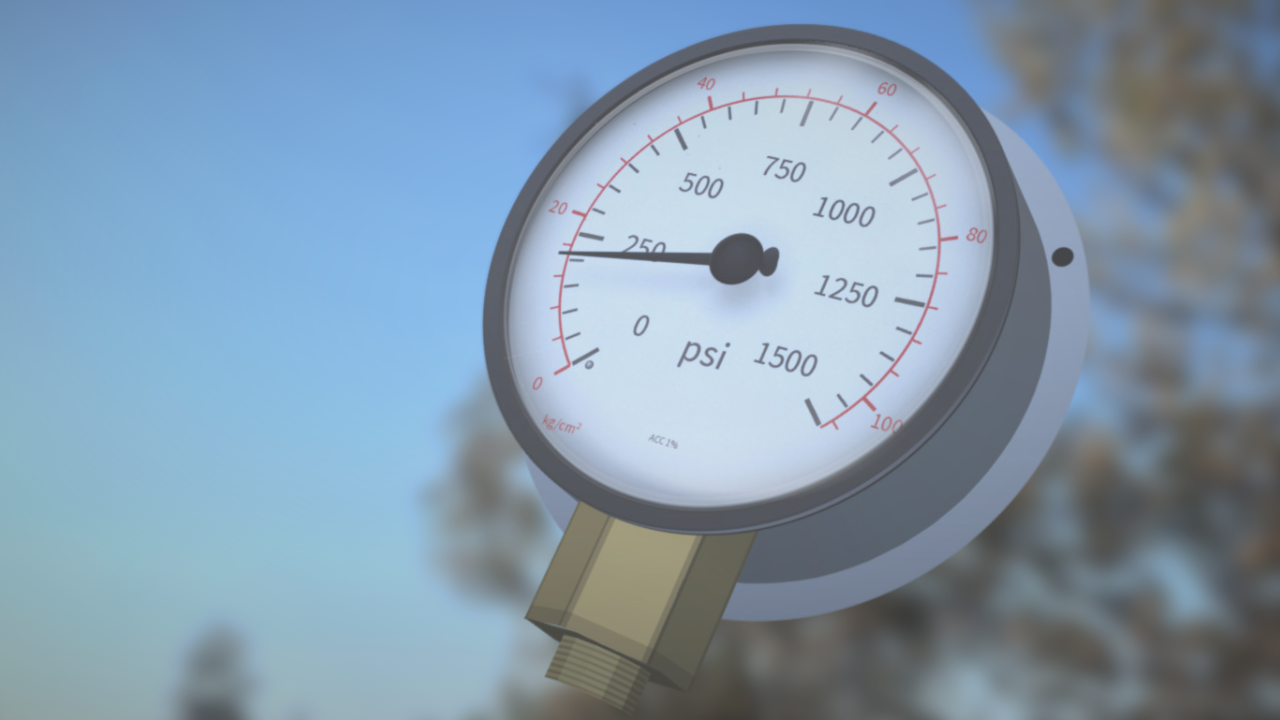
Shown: 200,psi
